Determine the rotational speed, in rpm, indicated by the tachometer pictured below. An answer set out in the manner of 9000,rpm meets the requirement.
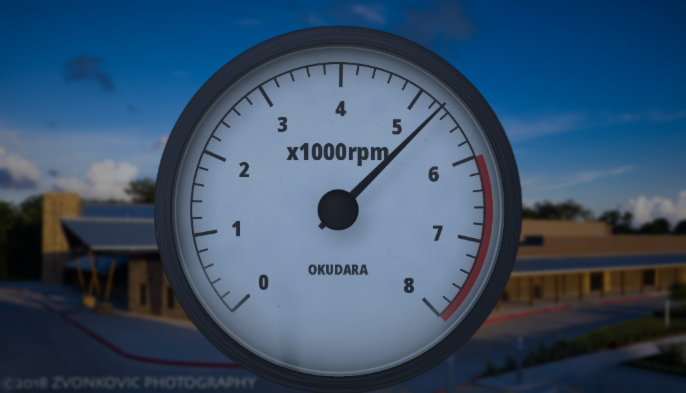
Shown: 5300,rpm
